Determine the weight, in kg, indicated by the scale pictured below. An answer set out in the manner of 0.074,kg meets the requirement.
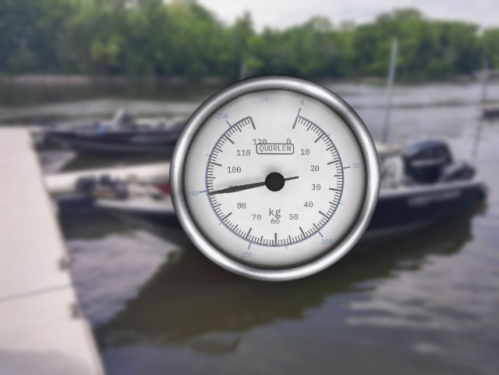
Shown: 90,kg
